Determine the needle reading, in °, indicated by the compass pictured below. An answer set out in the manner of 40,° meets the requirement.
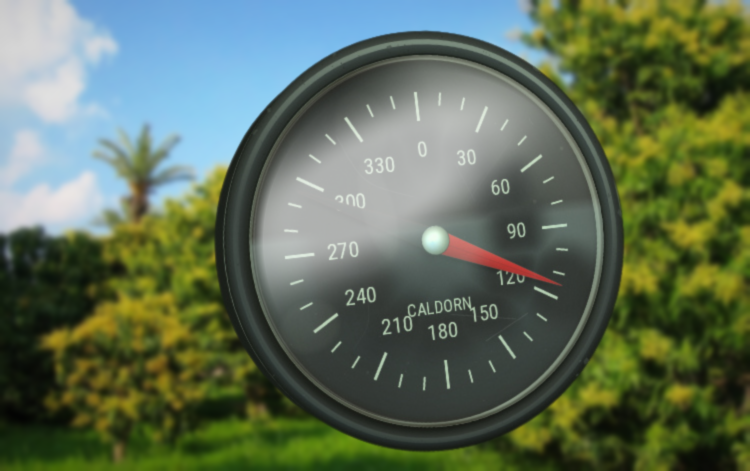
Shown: 115,°
